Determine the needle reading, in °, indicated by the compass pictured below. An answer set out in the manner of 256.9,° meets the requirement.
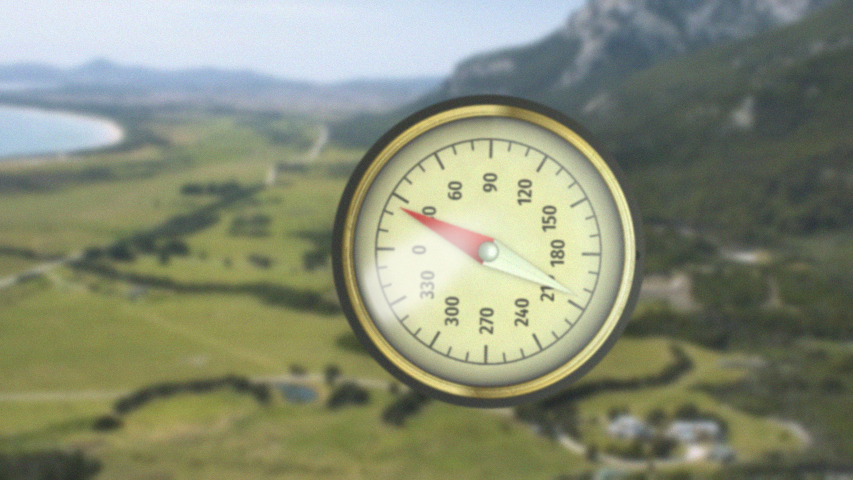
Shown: 25,°
